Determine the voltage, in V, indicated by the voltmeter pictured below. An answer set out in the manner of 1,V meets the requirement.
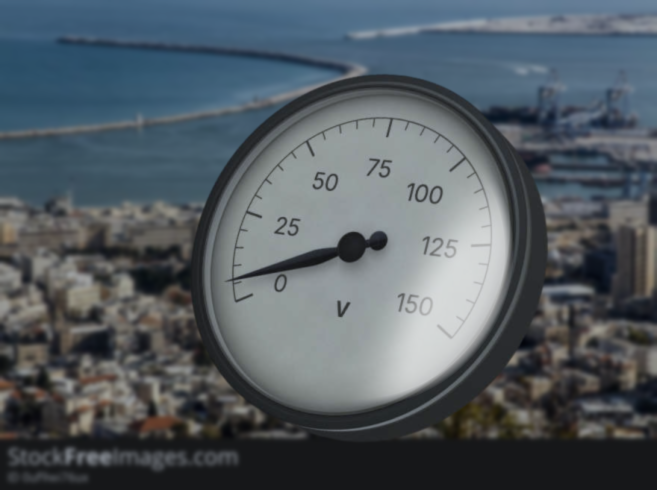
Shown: 5,V
